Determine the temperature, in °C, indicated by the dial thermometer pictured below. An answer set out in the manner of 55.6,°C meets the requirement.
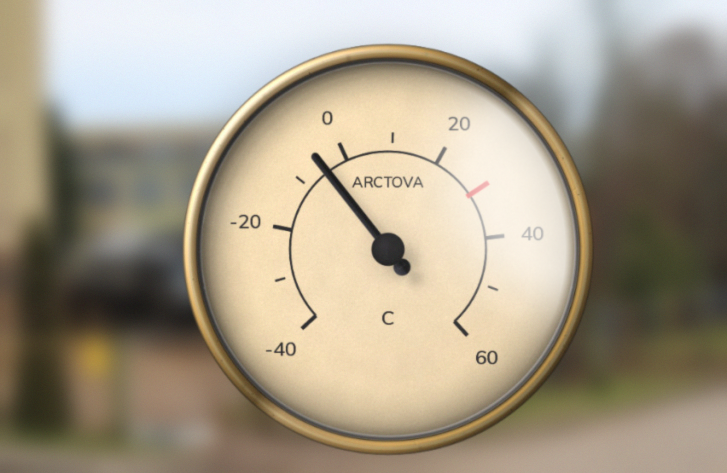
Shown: -5,°C
